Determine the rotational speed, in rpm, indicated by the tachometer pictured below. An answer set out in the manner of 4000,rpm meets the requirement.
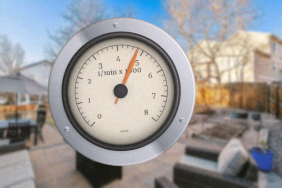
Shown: 4800,rpm
